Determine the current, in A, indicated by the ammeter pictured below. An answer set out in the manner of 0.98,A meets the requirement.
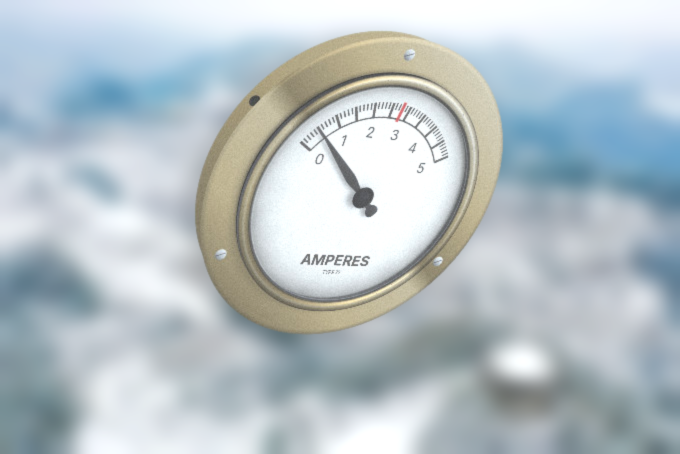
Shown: 0.5,A
